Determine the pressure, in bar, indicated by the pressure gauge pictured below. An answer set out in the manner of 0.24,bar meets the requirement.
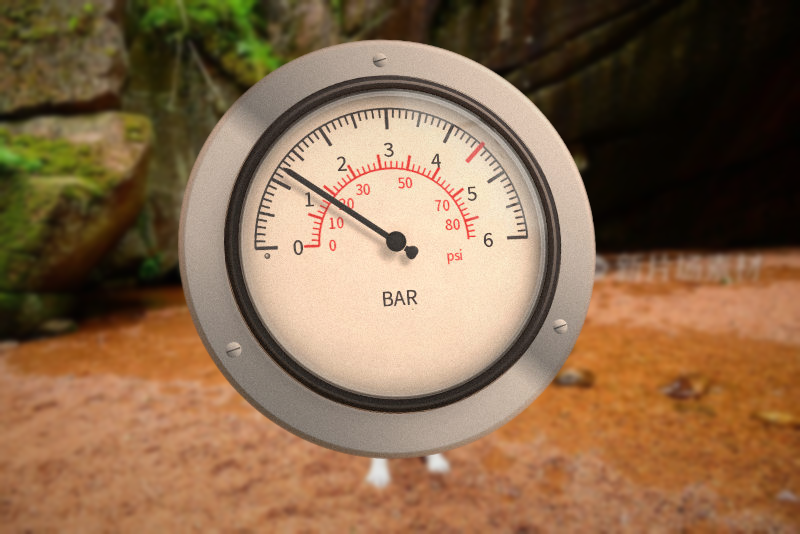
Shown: 1.2,bar
